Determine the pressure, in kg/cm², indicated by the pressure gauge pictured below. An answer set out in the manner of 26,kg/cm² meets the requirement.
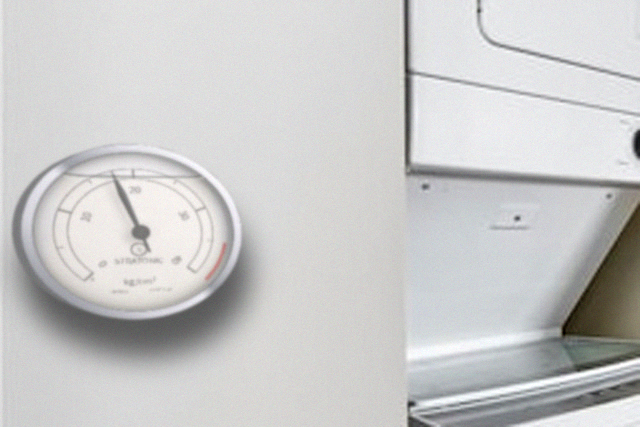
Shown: 17.5,kg/cm²
